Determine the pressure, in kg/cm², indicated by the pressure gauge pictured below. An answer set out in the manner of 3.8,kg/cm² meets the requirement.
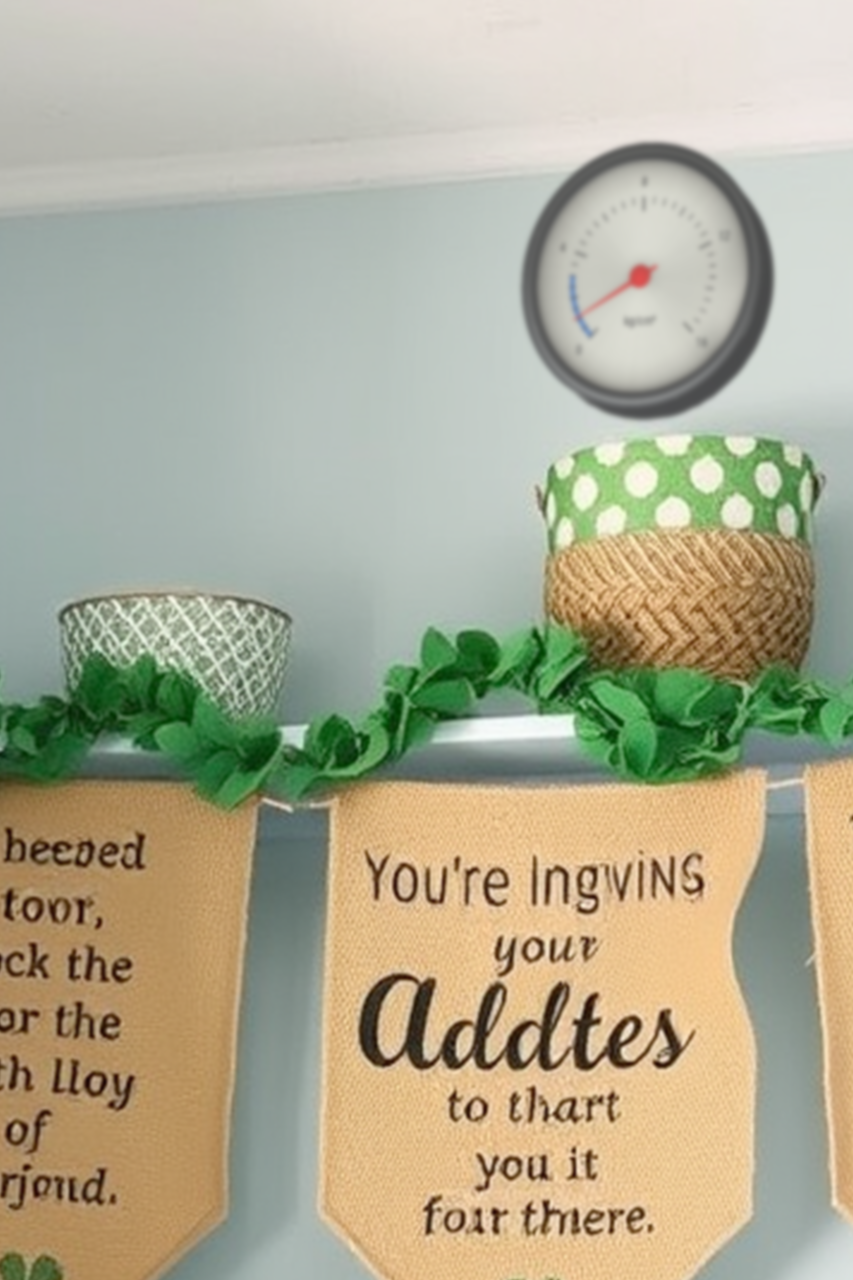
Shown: 1,kg/cm²
